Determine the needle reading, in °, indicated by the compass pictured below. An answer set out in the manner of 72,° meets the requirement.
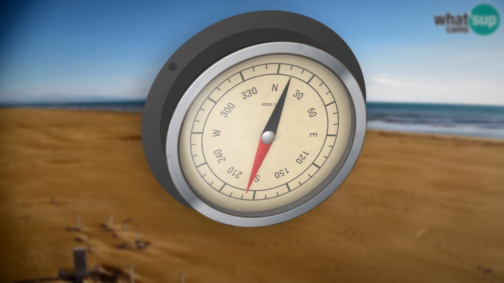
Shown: 190,°
